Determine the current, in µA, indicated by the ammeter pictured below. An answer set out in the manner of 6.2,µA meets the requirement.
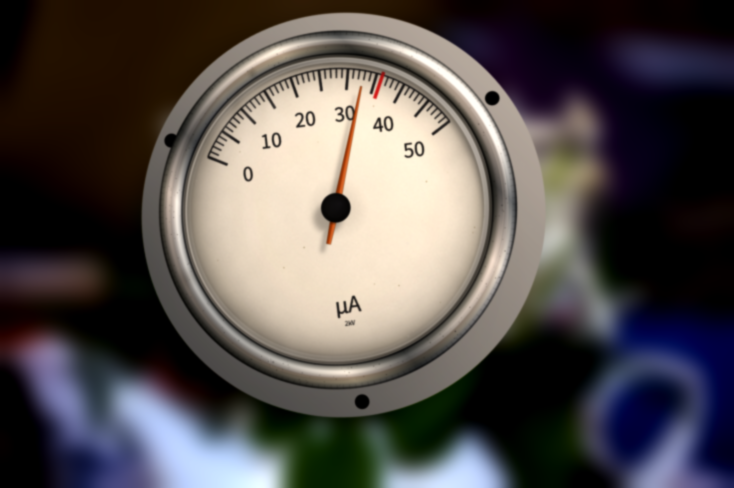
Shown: 33,µA
